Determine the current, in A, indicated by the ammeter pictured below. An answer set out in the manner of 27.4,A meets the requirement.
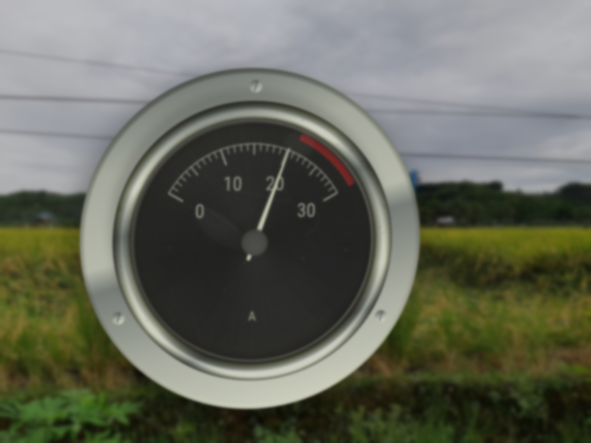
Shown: 20,A
